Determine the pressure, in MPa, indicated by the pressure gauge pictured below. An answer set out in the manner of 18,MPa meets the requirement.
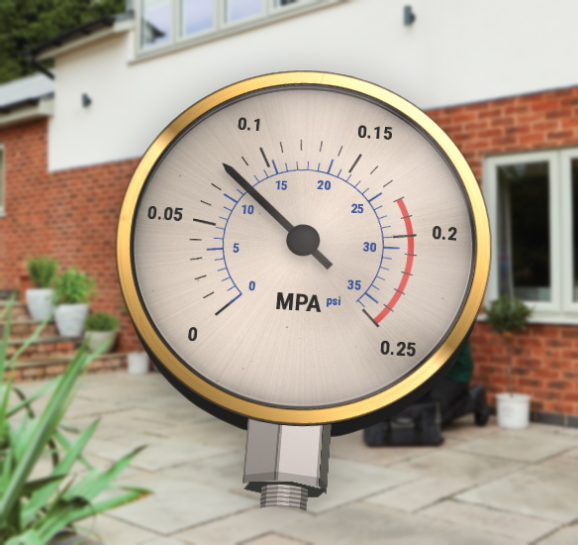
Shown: 0.08,MPa
